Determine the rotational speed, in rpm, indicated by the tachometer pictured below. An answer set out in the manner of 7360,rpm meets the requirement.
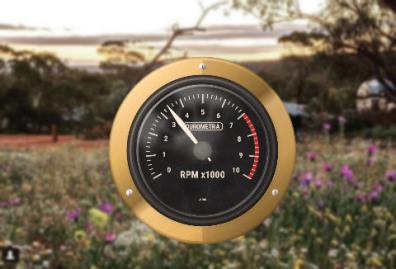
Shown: 3400,rpm
